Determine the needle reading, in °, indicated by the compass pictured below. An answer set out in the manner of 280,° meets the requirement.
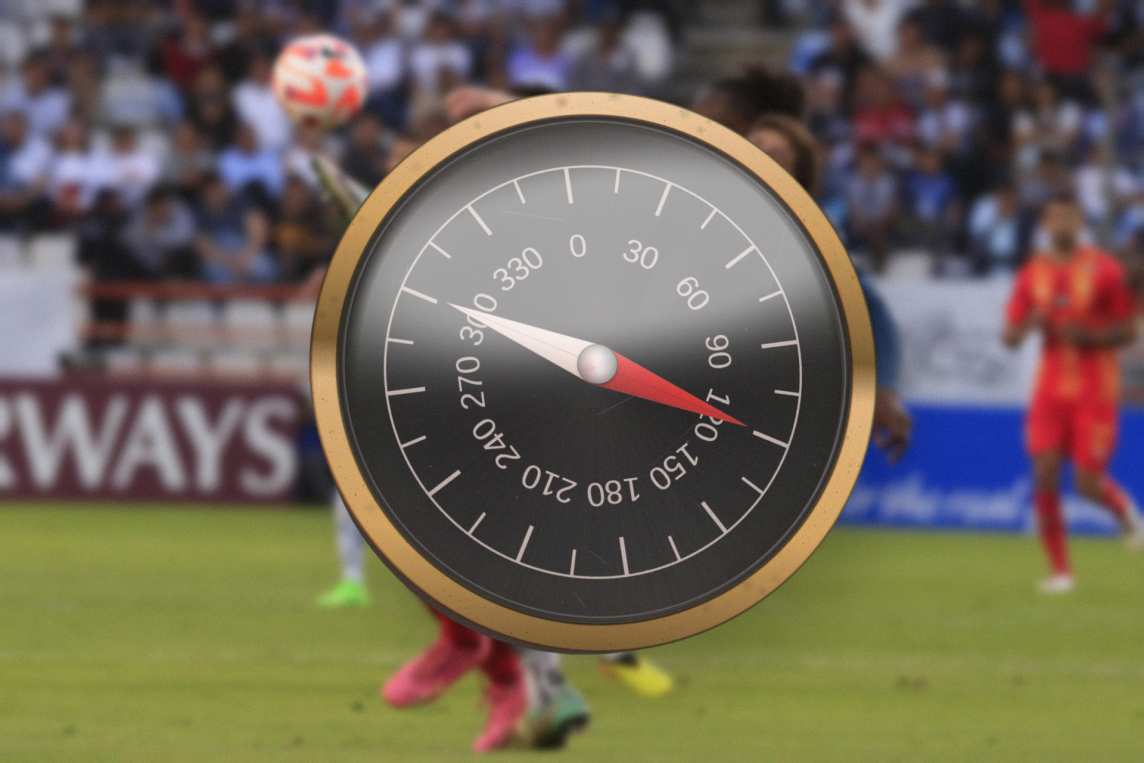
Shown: 120,°
